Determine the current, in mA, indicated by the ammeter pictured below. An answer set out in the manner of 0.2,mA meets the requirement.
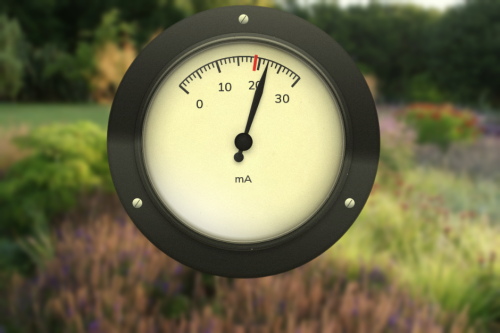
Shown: 22,mA
